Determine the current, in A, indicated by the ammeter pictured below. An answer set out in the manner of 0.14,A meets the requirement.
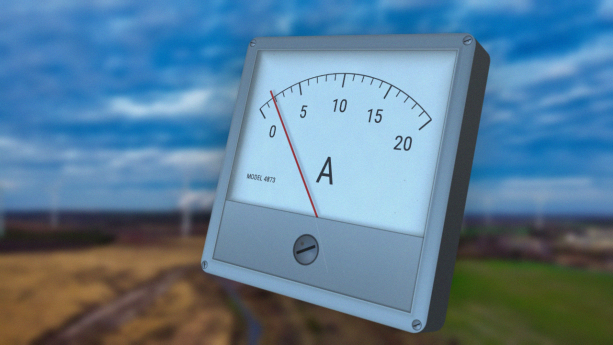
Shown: 2,A
